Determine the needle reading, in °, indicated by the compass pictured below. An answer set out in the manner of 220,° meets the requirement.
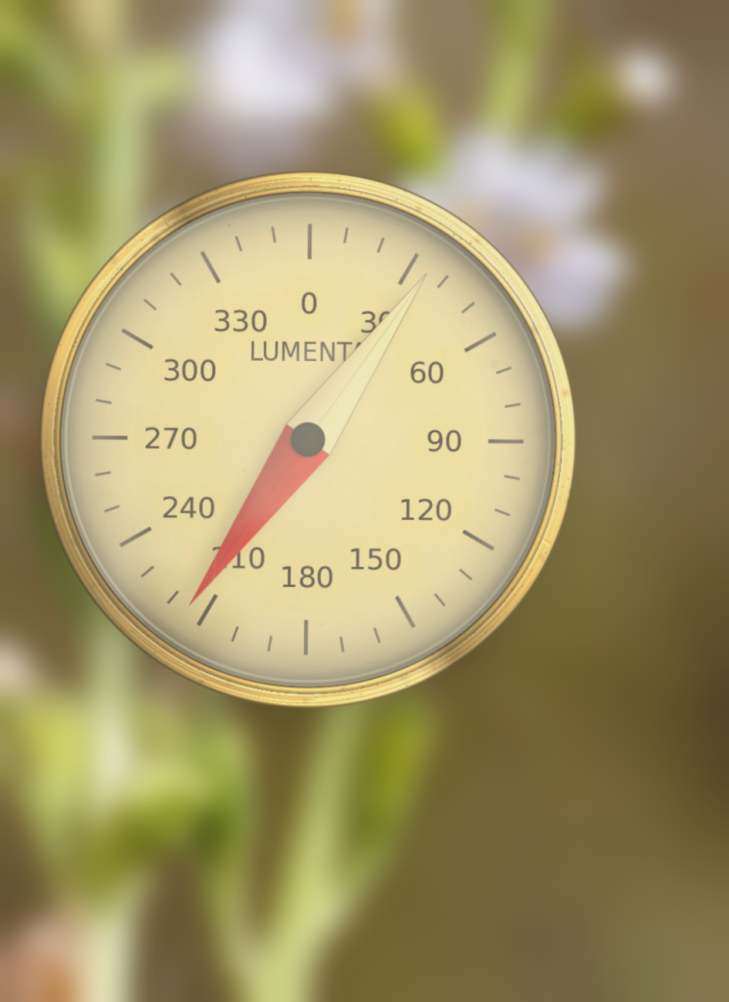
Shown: 215,°
